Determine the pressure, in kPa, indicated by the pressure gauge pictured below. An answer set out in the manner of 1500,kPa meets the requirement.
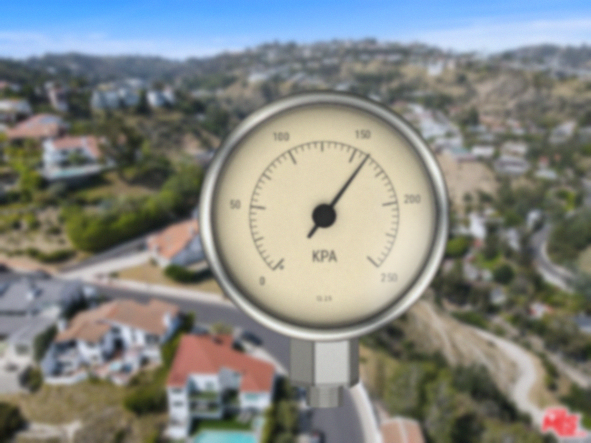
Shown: 160,kPa
